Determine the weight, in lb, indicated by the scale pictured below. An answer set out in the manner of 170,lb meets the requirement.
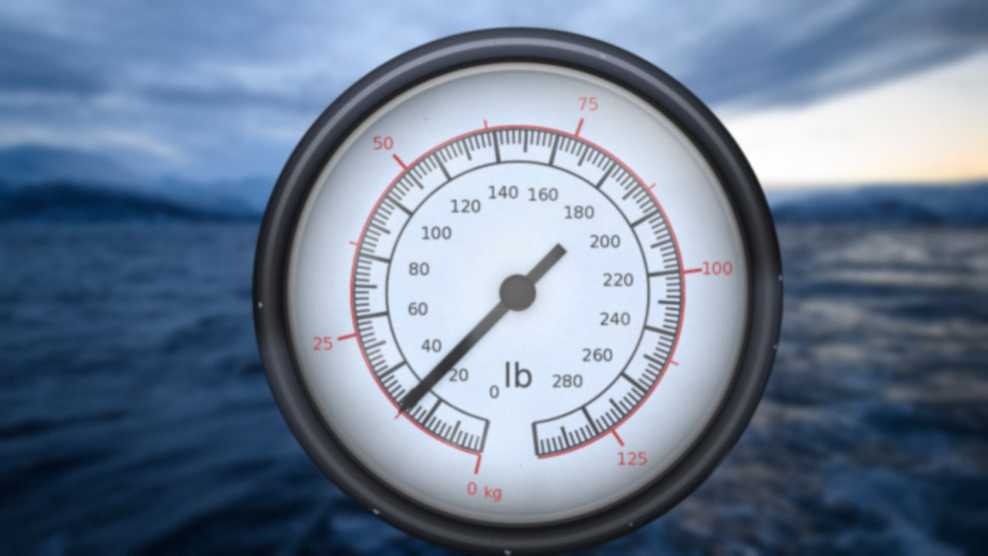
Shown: 28,lb
